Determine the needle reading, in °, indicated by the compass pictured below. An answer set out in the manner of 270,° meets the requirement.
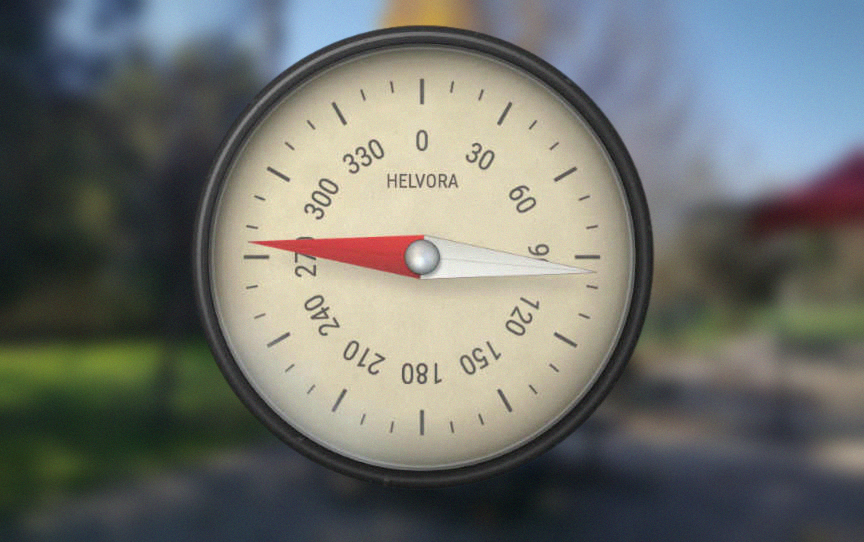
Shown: 275,°
